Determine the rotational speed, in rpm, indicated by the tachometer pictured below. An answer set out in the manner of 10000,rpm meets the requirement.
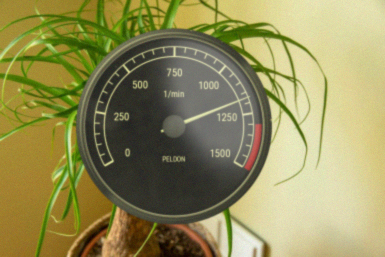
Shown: 1175,rpm
